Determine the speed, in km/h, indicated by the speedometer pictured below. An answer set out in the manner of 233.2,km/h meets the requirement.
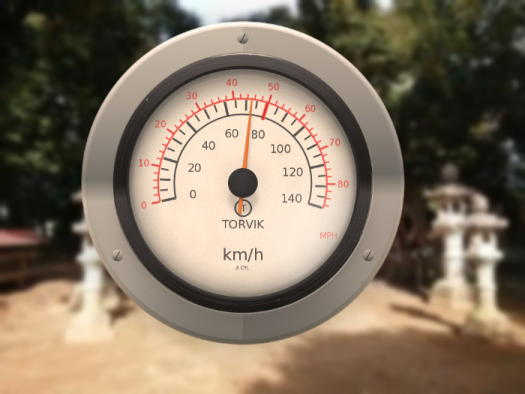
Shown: 72.5,km/h
